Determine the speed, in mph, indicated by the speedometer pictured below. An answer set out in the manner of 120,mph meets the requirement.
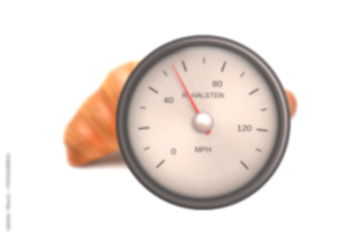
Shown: 55,mph
